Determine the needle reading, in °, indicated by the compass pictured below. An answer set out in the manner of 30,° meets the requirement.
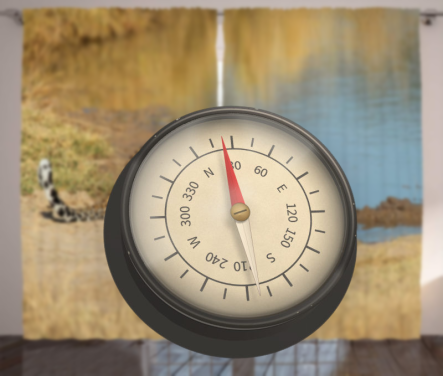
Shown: 22.5,°
